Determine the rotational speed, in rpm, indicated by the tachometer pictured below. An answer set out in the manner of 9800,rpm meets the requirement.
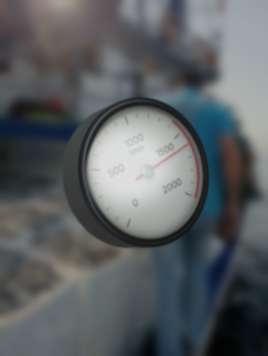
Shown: 1600,rpm
